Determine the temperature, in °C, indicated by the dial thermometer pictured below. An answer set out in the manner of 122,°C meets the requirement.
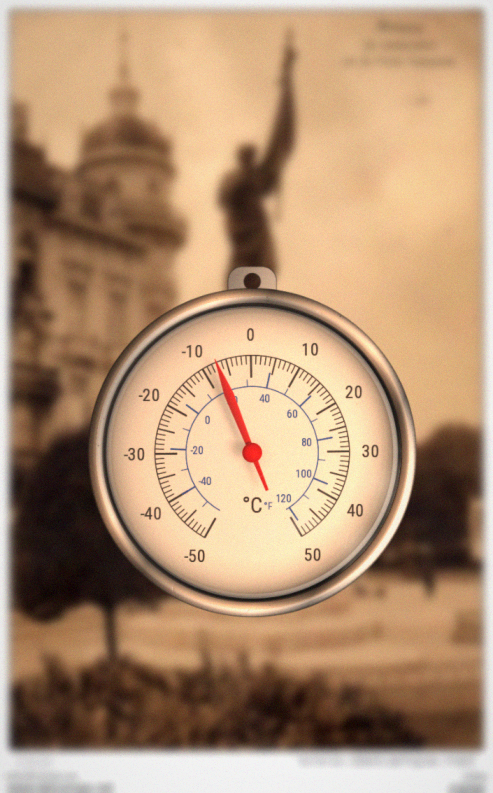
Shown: -7,°C
